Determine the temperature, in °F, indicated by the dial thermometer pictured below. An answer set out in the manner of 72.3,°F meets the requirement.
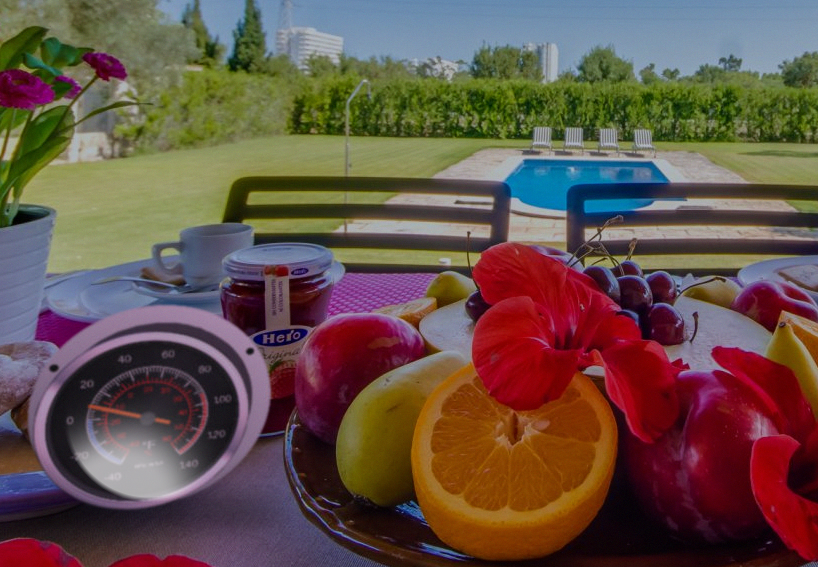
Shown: 10,°F
